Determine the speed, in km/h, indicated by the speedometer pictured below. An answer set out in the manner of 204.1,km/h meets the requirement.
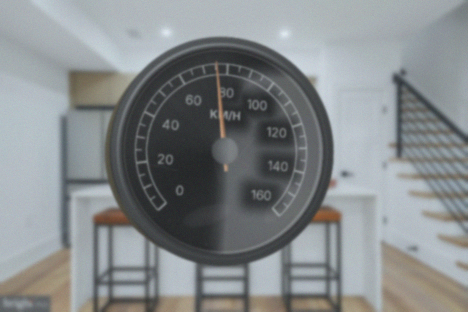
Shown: 75,km/h
